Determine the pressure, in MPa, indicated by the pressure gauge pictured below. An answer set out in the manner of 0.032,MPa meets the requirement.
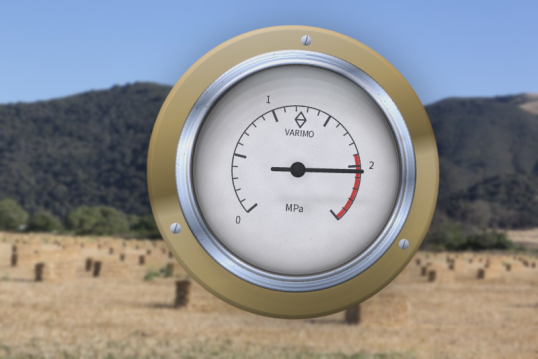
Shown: 2.05,MPa
